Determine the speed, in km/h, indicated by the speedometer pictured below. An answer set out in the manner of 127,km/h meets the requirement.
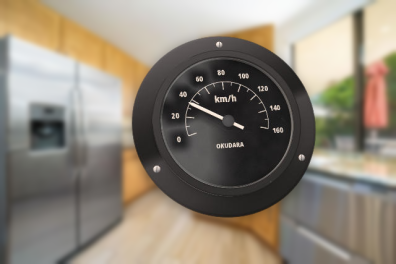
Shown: 35,km/h
